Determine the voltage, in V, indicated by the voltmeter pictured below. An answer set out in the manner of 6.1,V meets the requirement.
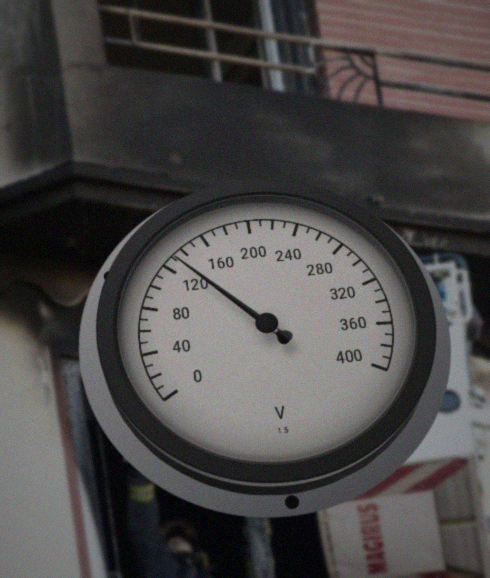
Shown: 130,V
